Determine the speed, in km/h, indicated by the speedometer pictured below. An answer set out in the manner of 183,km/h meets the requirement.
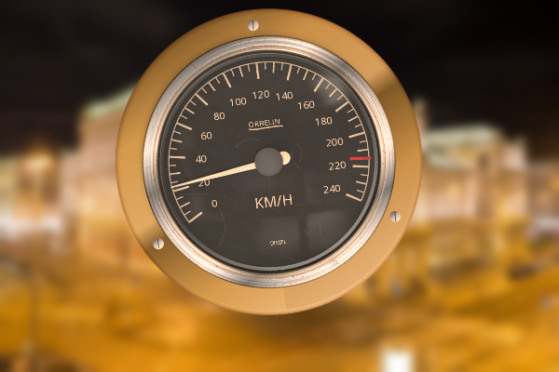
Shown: 22.5,km/h
